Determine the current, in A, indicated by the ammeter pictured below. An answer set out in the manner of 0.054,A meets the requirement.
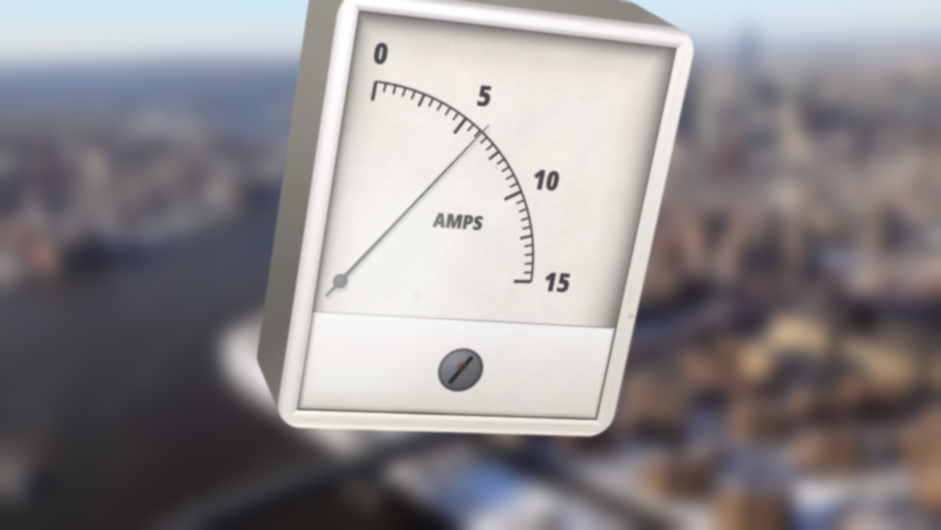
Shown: 6,A
